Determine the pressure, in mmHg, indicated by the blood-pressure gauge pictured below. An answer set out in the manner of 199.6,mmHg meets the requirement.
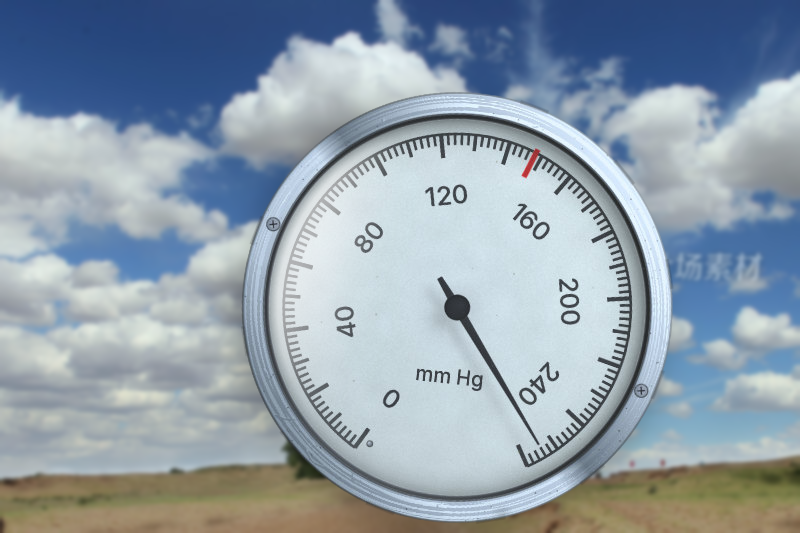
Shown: 254,mmHg
